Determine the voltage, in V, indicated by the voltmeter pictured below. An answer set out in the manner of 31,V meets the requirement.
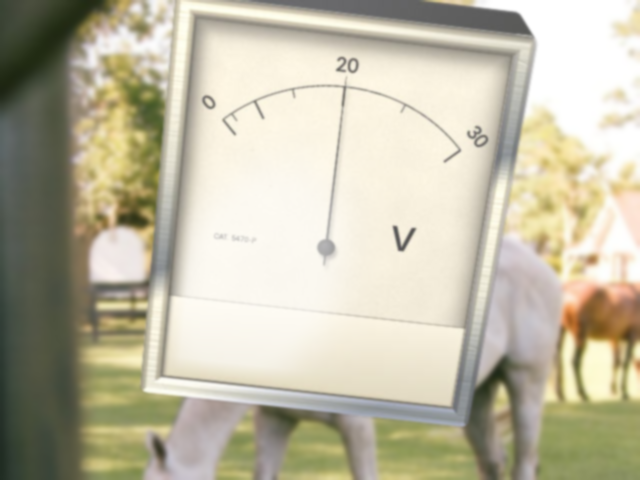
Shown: 20,V
